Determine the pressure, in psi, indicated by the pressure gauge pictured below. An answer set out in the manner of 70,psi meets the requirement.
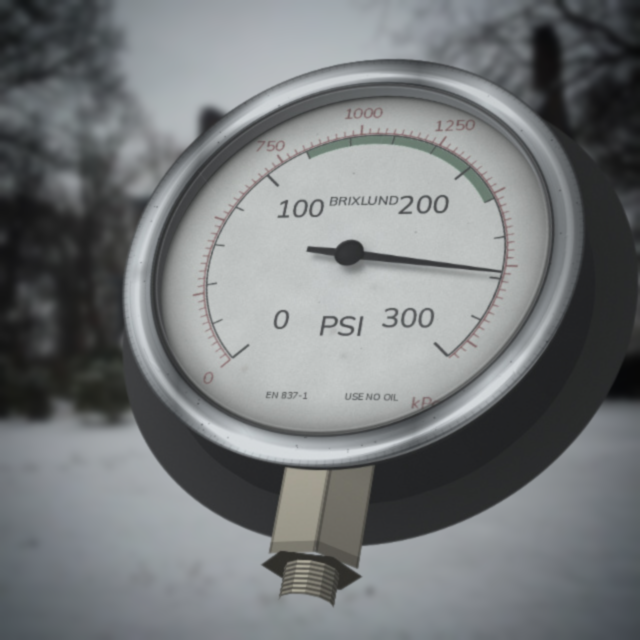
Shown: 260,psi
